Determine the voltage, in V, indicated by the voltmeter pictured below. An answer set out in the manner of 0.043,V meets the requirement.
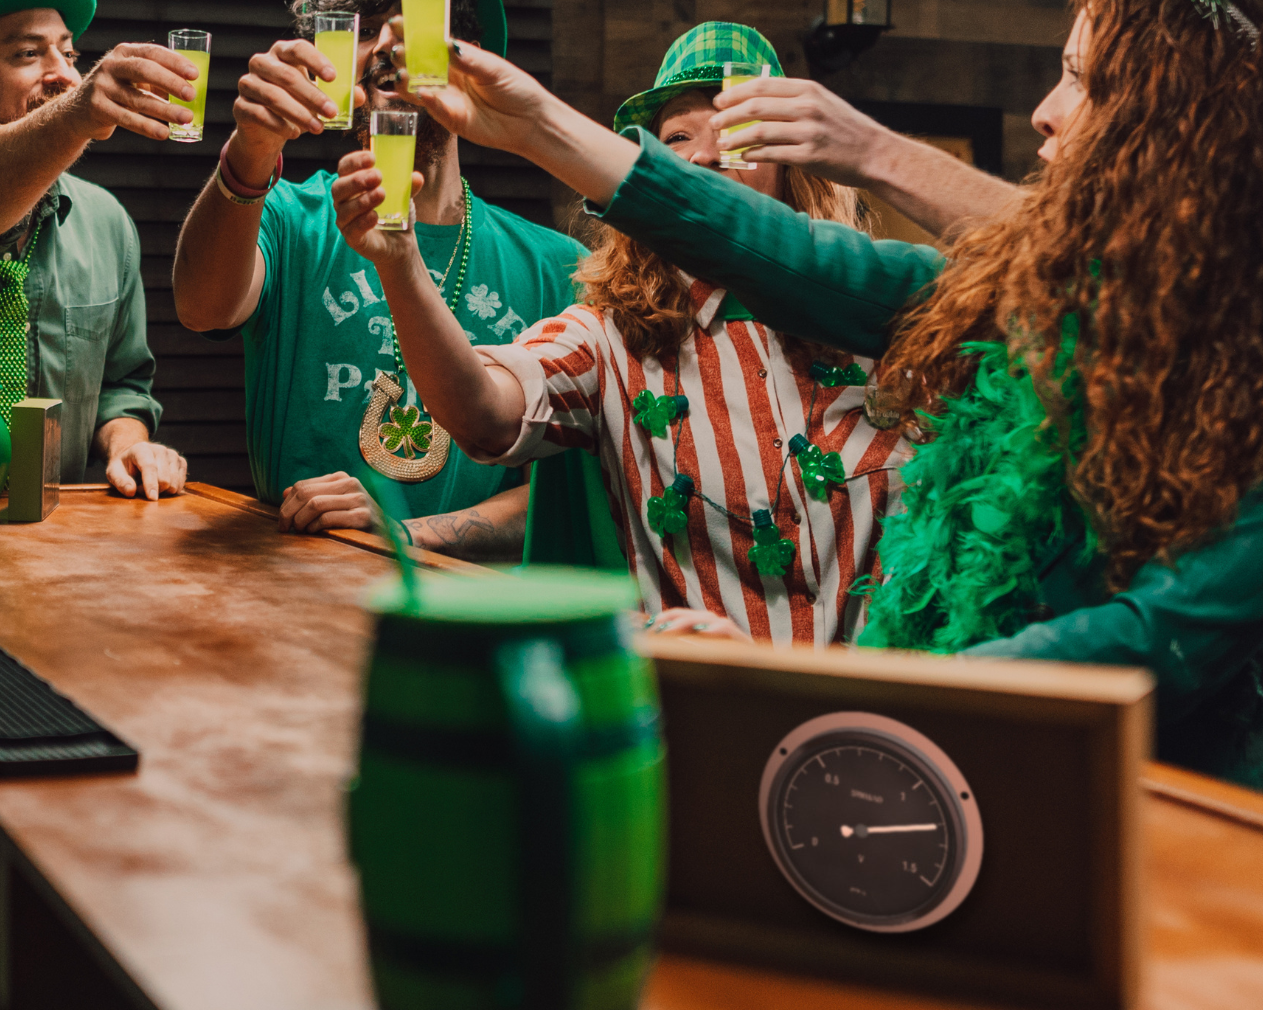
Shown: 1.2,V
